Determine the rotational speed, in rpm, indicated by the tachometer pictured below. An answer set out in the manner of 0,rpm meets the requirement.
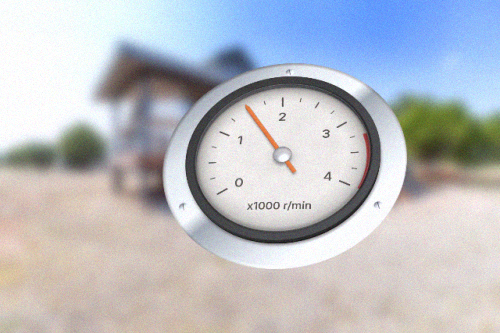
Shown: 1500,rpm
